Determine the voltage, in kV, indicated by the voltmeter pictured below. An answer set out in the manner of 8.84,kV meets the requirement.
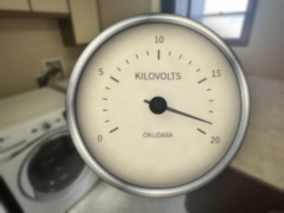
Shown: 19,kV
